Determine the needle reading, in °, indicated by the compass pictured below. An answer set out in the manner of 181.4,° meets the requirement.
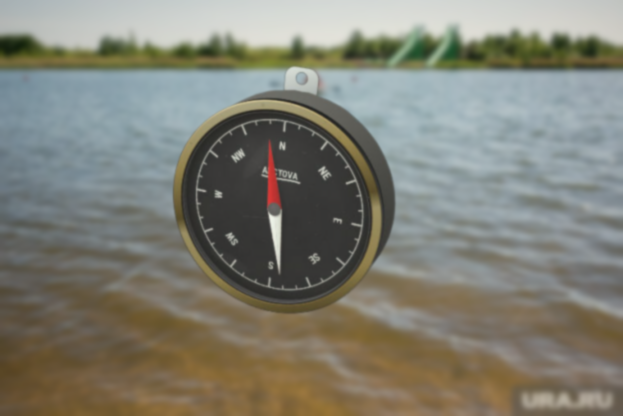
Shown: 350,°
